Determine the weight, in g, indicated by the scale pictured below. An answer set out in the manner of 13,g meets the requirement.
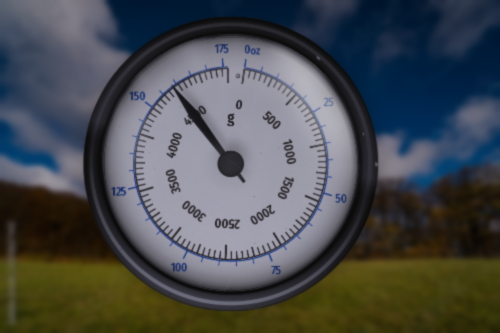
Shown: 4500,g
